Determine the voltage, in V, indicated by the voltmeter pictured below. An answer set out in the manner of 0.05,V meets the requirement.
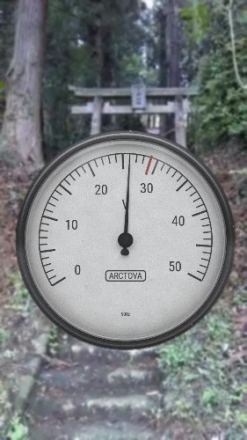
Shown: 26,V
